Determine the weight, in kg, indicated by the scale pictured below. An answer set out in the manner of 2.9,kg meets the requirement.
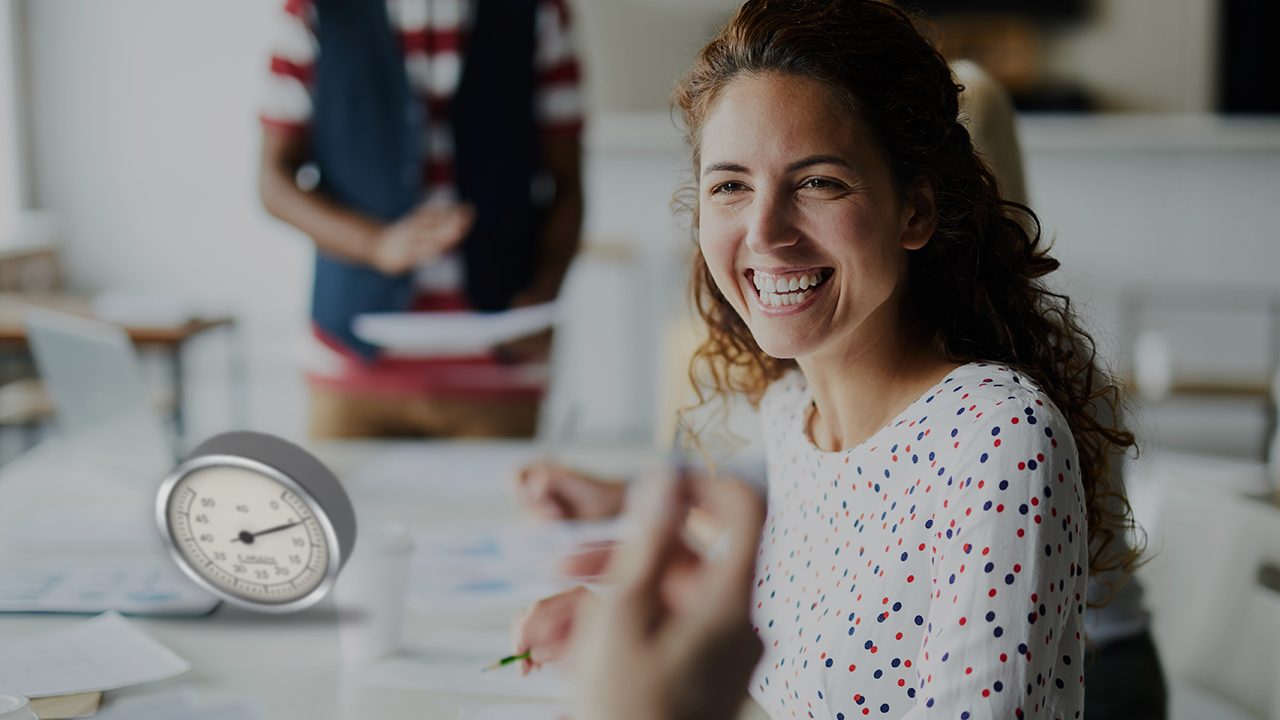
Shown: 5,kg
